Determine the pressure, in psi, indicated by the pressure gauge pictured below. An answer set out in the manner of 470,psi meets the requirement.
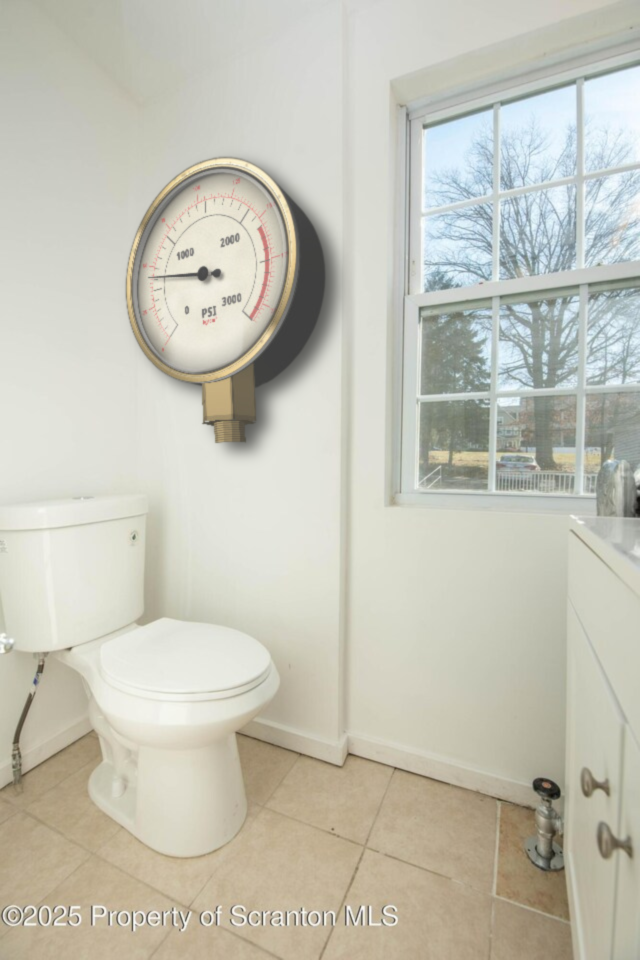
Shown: 600,psi
